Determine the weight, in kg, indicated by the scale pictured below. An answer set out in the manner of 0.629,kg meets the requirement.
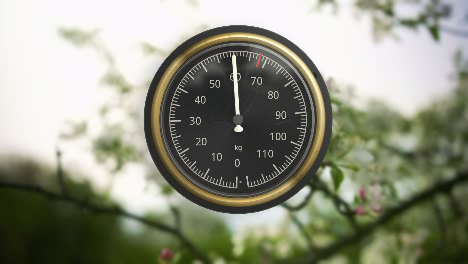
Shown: 60,kg
